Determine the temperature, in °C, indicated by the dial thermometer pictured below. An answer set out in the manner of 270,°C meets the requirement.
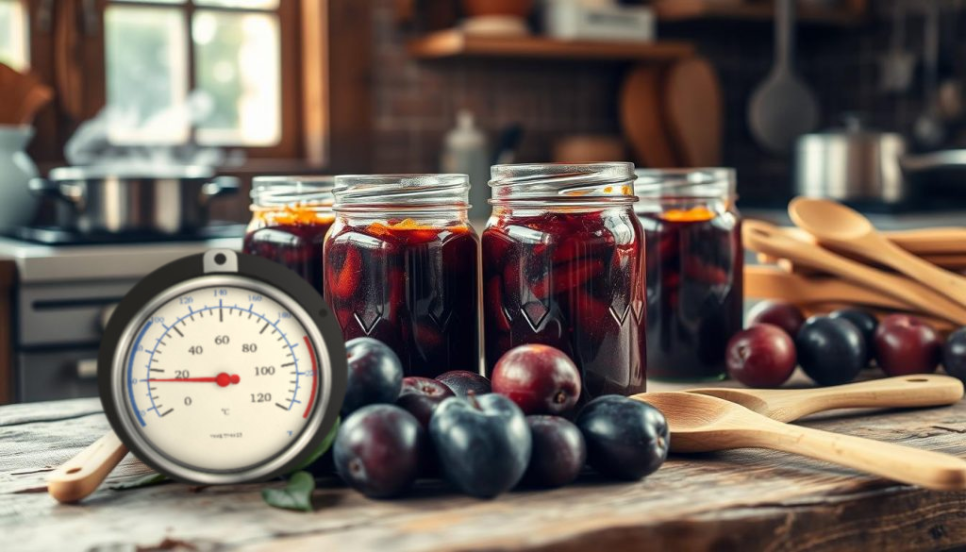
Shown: 16,°C
